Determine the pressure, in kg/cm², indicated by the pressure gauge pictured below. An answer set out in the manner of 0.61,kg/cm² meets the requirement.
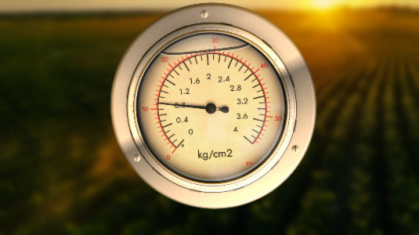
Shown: 0.8,kg/cm²
